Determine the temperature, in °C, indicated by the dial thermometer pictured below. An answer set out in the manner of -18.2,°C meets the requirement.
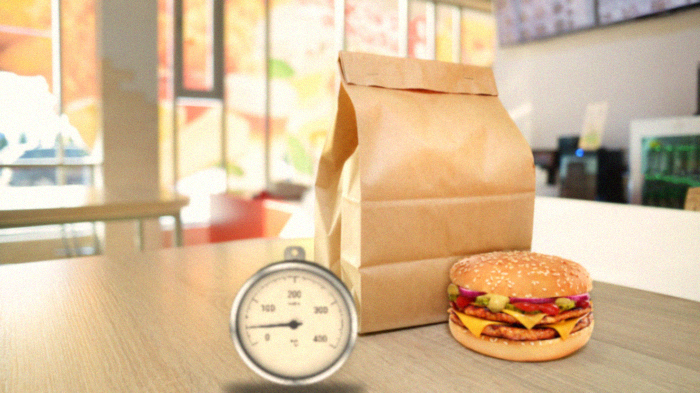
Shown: 40,°C
